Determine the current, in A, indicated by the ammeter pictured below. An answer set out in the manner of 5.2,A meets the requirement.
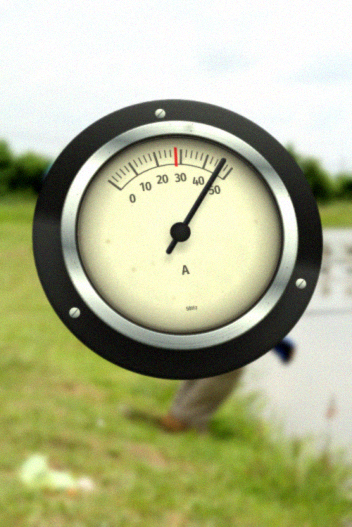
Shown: 46,A
